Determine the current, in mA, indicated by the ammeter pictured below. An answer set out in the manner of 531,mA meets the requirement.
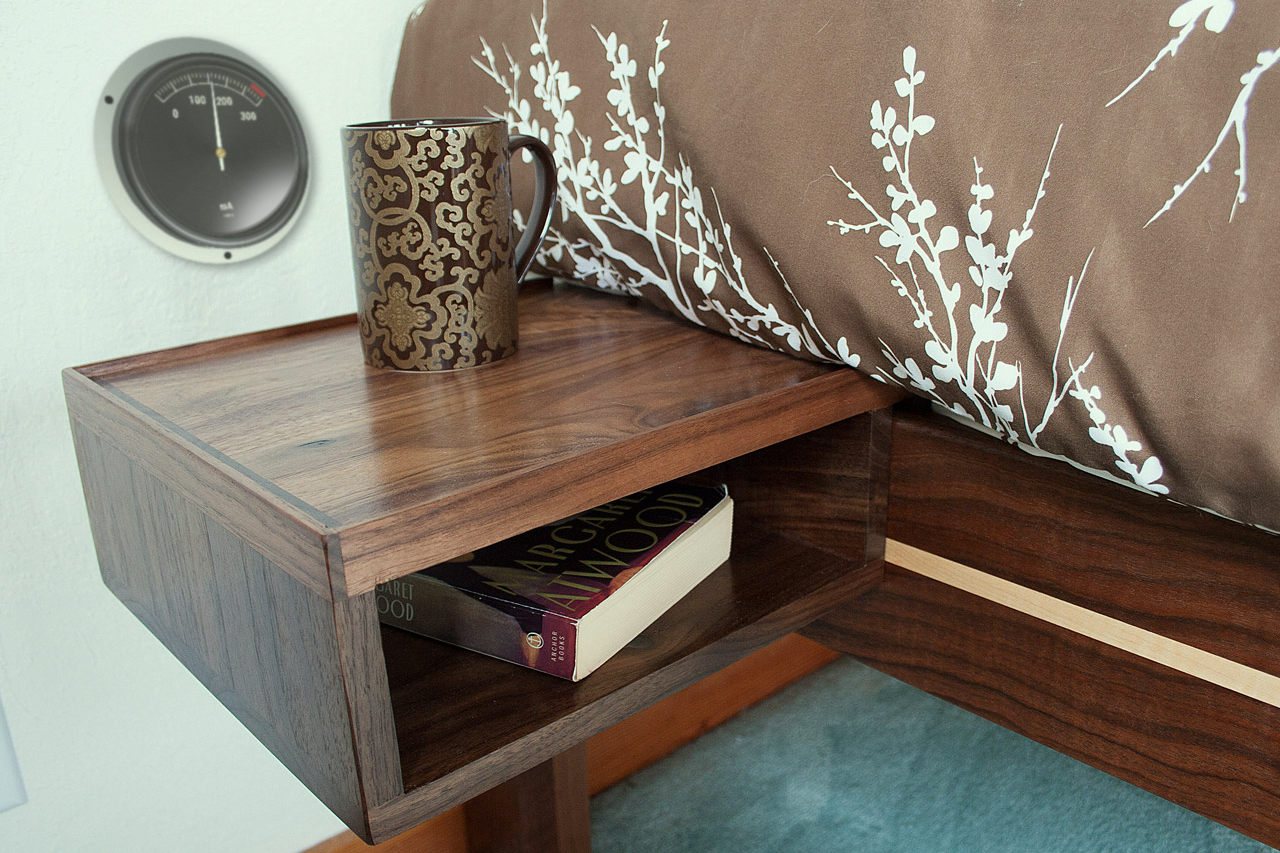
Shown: 150,mA
